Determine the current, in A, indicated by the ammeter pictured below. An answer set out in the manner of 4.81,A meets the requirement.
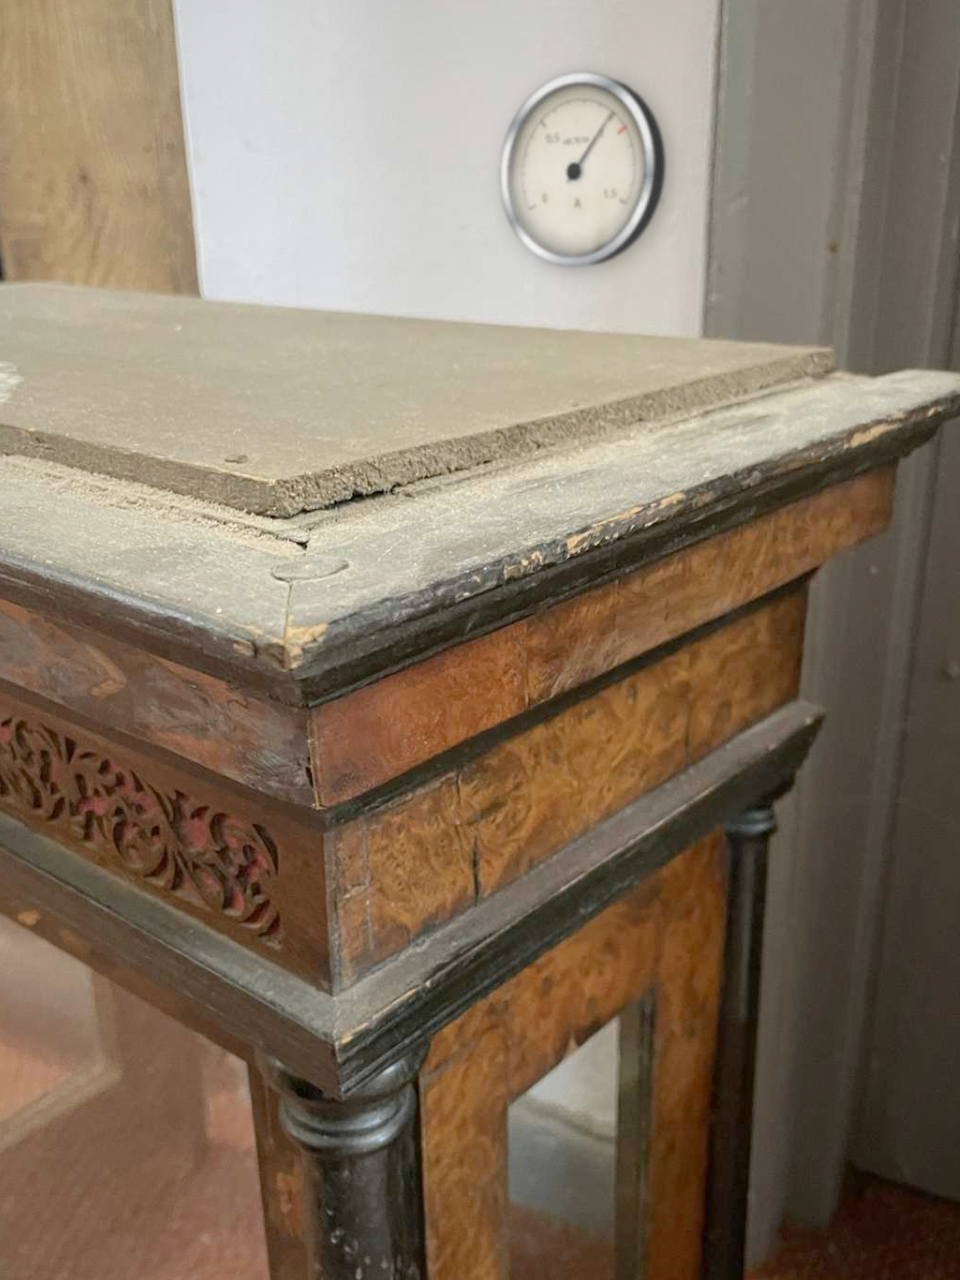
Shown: 1,A
